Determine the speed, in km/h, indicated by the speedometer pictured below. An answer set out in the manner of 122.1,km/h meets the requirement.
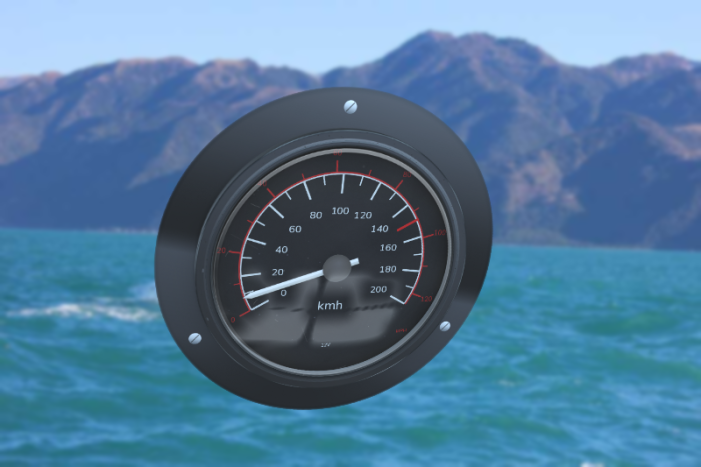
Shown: 10,km/h
